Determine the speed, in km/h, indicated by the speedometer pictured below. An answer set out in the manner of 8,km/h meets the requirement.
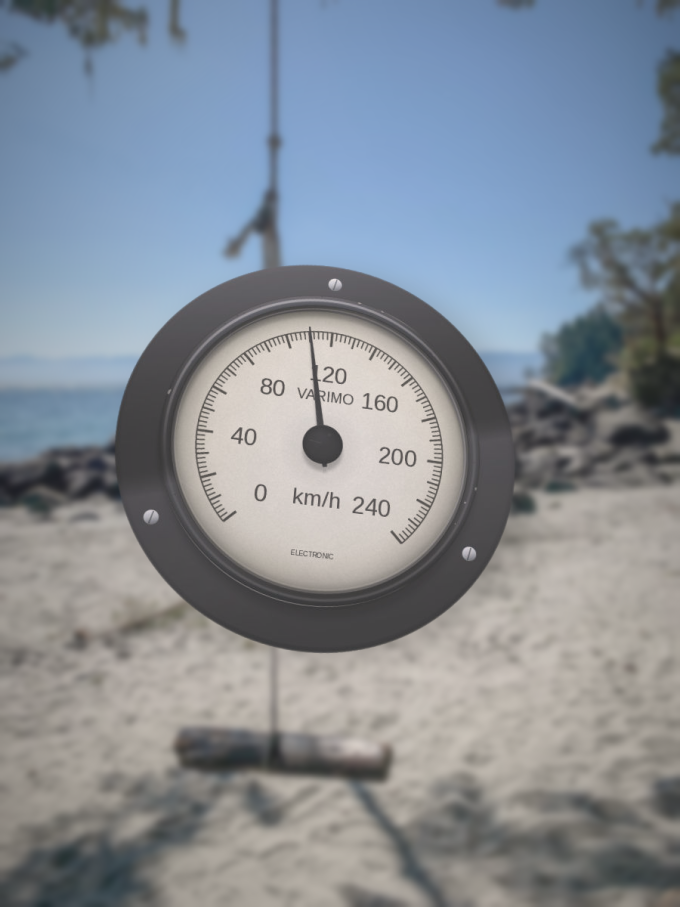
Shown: 110,km/h
